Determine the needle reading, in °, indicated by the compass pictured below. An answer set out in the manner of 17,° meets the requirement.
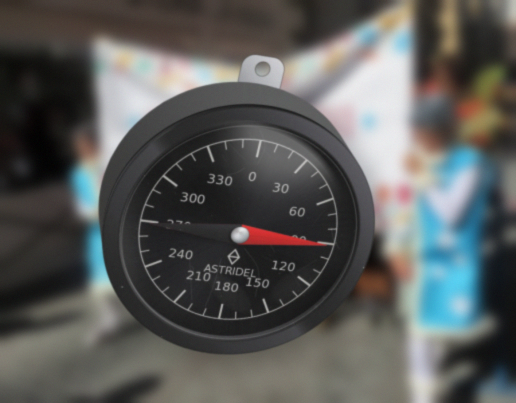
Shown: 90,°
